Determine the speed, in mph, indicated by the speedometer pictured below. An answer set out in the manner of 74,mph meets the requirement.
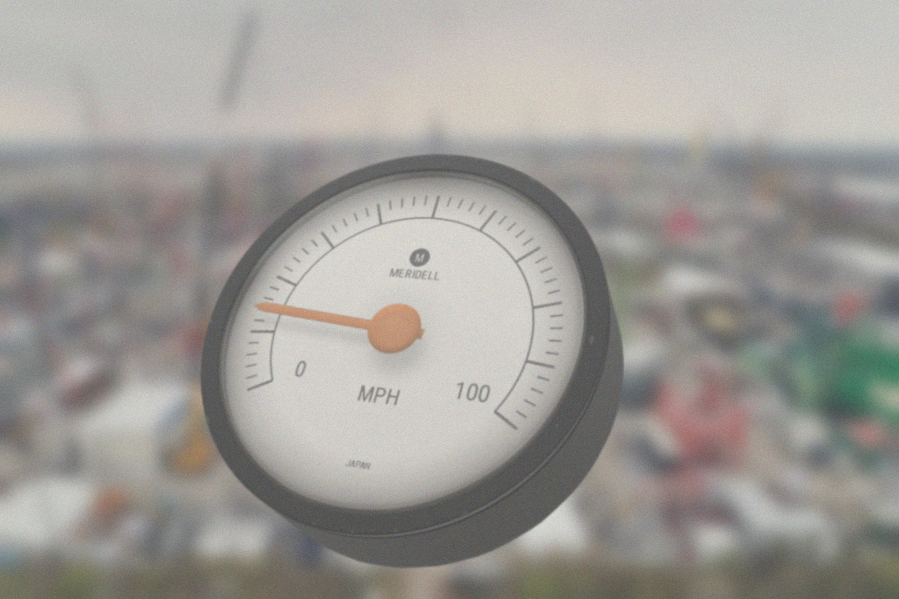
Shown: 14,mph
